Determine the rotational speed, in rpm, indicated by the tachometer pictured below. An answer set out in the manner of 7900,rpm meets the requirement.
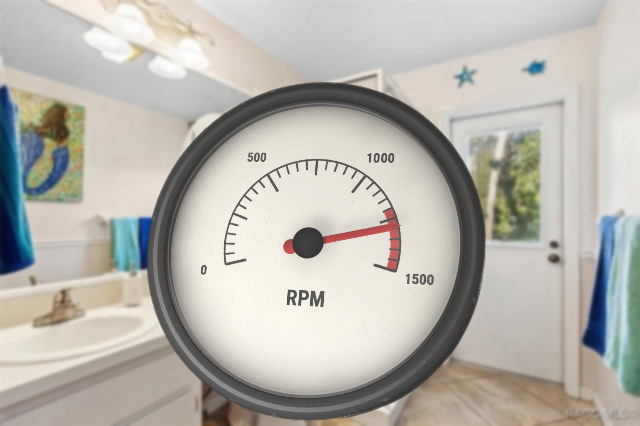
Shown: 1300,rpm
